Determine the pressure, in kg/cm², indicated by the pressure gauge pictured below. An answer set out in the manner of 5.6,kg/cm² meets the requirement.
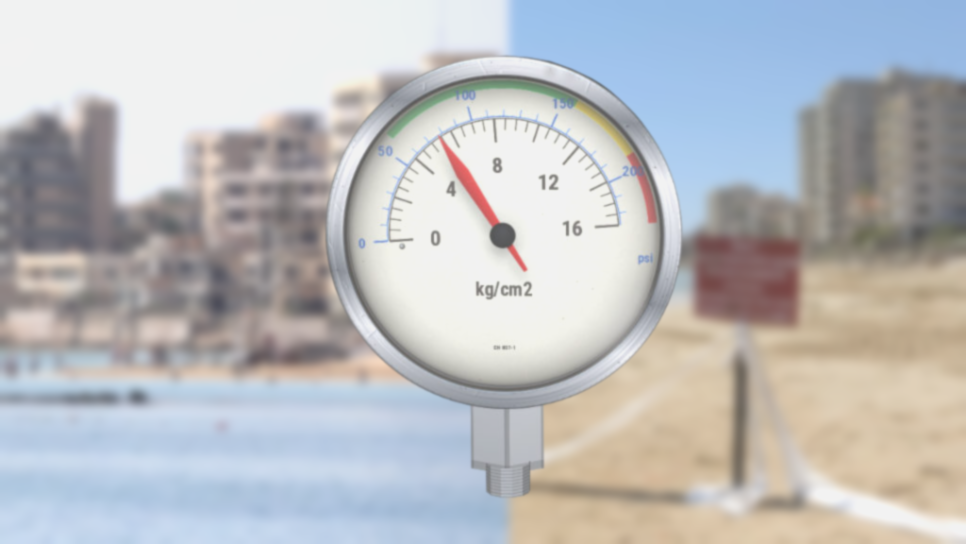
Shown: 5.5,kg/cm²
